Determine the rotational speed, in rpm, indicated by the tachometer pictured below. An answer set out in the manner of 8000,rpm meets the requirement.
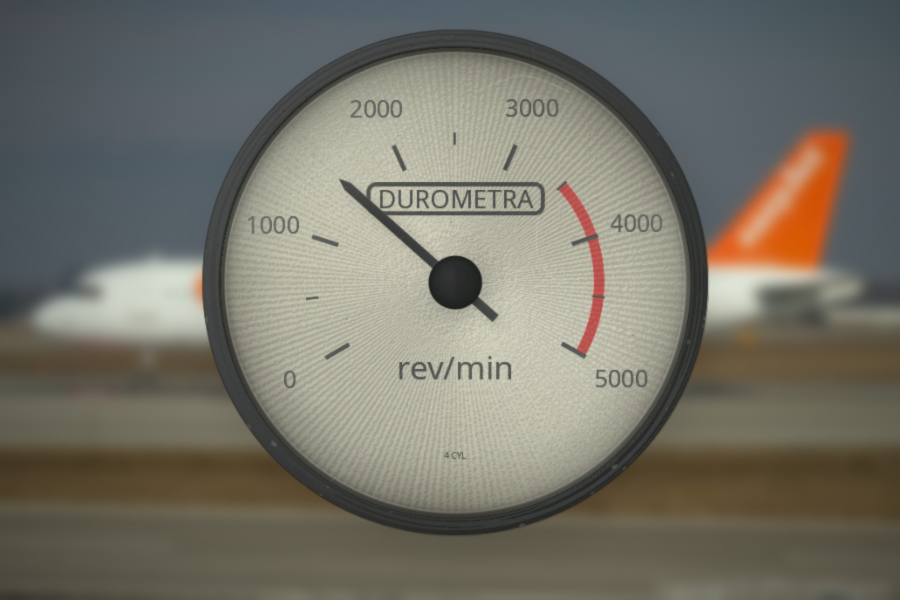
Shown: 1500,rpm
